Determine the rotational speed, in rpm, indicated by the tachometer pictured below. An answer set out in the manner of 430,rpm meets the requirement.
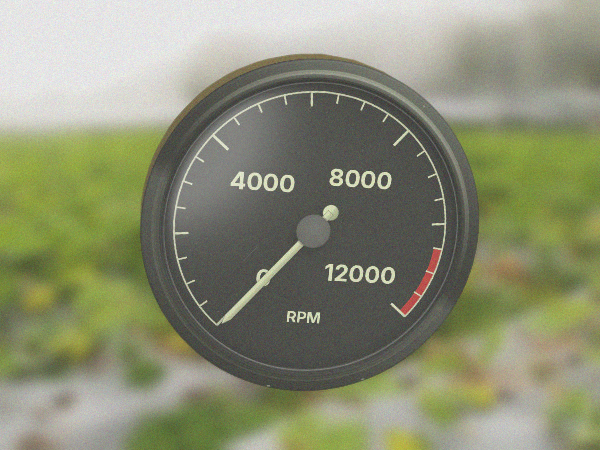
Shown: 0,rpm
